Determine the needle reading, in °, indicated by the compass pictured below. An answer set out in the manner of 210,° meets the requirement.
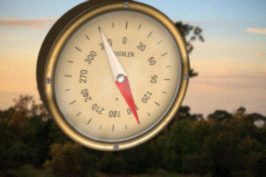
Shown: 150,°
